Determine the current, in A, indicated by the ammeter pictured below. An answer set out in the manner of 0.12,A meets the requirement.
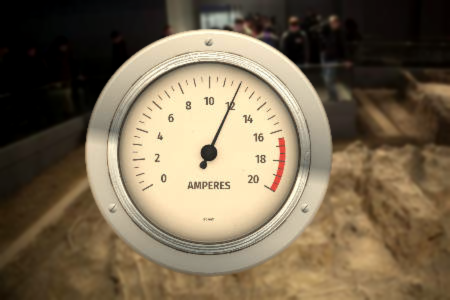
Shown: 12,A
